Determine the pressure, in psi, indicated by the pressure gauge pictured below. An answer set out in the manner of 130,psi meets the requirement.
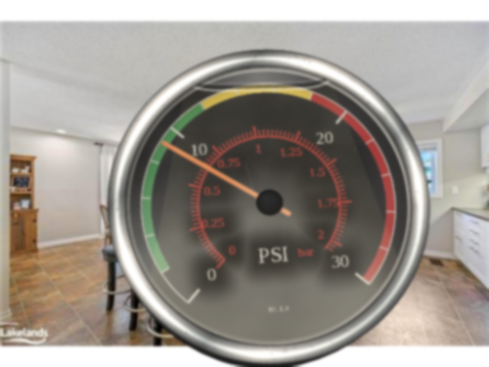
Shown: 9,psi
